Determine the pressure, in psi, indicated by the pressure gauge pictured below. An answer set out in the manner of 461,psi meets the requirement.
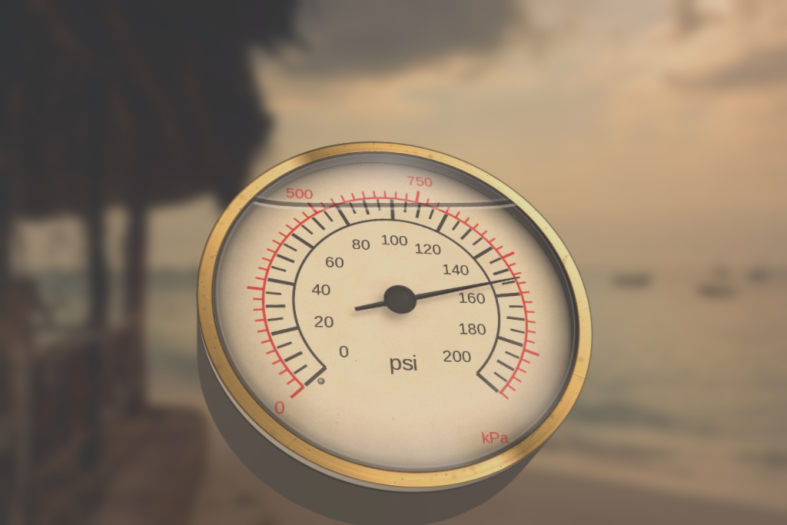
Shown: 155,psi
